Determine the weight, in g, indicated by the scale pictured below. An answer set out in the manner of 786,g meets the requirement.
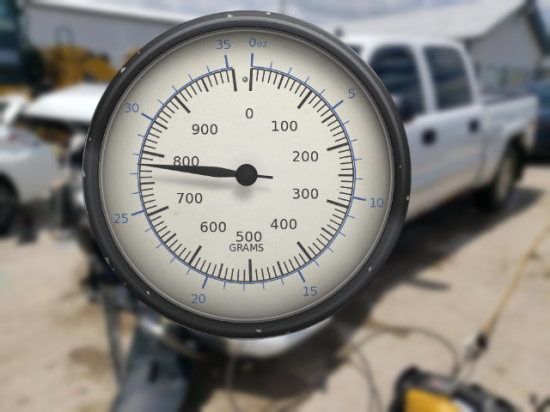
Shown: 780,g
